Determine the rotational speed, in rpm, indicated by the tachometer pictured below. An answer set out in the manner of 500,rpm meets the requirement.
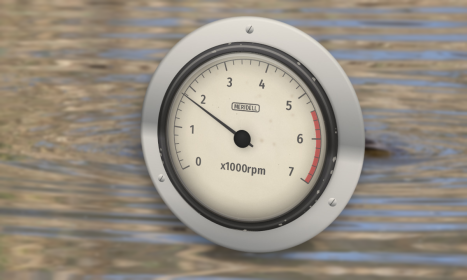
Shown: 1800,rpm
